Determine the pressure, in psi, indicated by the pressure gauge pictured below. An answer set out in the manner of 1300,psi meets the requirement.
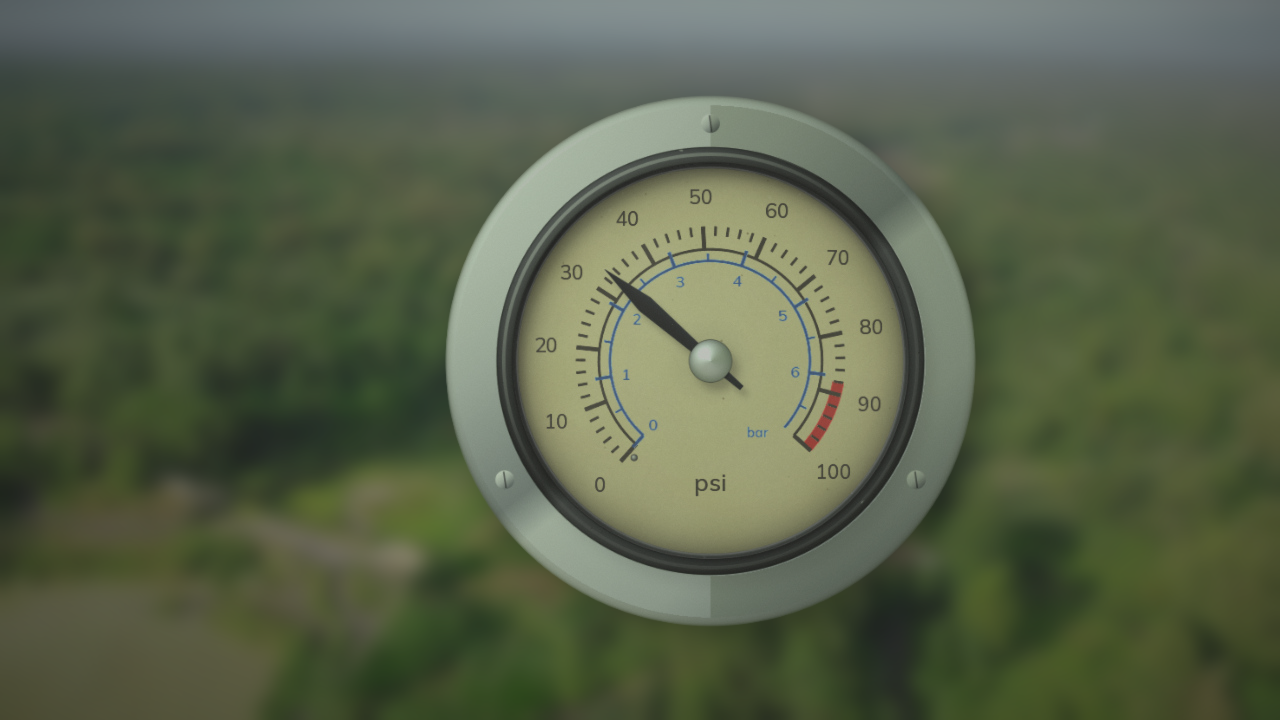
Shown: 33,psi
